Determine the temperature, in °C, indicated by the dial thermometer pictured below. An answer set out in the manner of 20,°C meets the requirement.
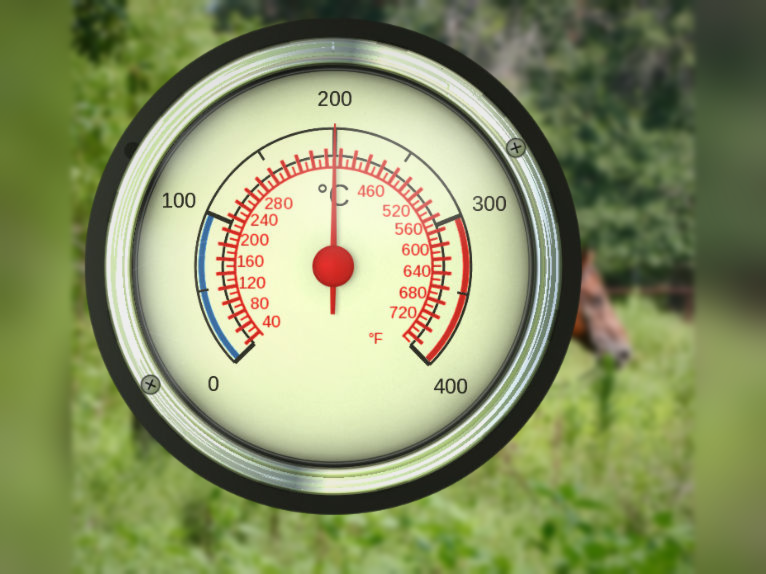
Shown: 200,°C
